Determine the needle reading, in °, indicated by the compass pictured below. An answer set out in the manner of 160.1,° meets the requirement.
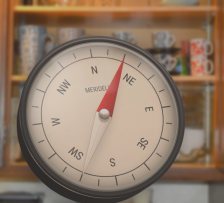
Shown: 30,°
